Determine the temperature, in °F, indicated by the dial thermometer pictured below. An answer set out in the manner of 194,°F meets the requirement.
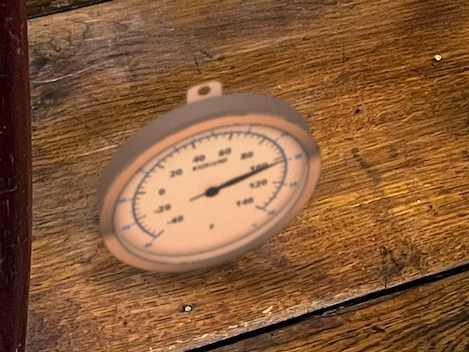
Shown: 100,°F
